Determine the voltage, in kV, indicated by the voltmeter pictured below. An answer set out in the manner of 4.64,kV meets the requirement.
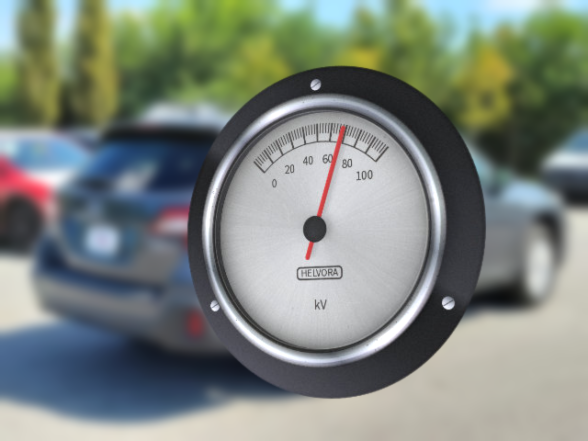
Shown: 70,kV
